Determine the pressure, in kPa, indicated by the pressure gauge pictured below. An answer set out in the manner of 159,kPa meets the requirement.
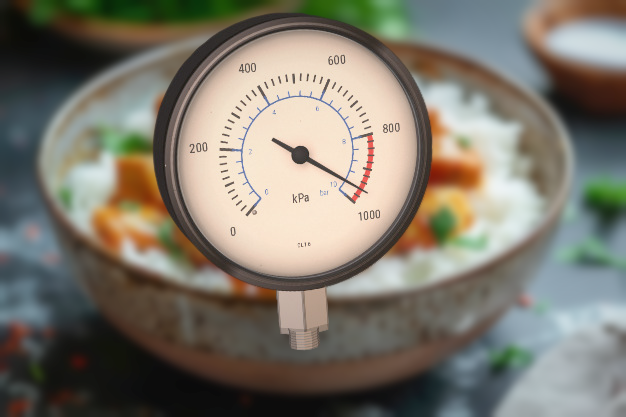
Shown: 960,kPa
